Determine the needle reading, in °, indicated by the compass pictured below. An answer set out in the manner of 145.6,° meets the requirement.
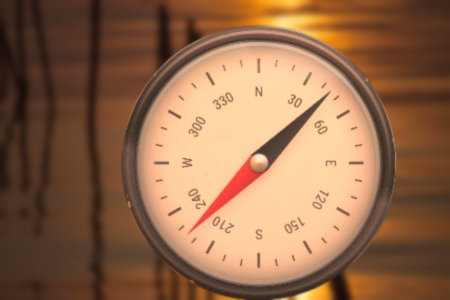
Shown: 225,°
